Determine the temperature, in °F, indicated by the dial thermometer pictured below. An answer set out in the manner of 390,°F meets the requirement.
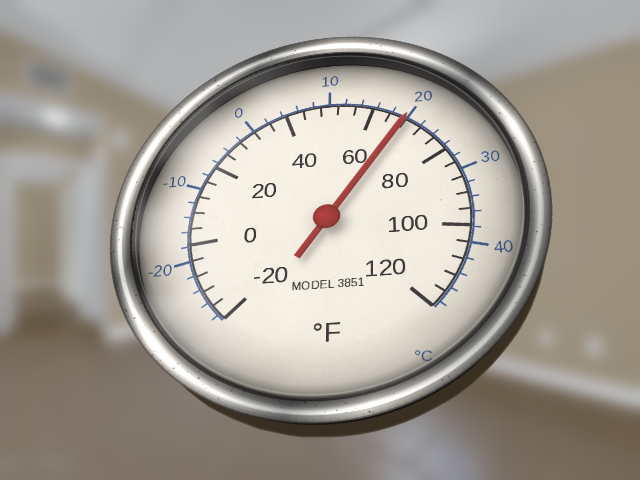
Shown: 68,°F
